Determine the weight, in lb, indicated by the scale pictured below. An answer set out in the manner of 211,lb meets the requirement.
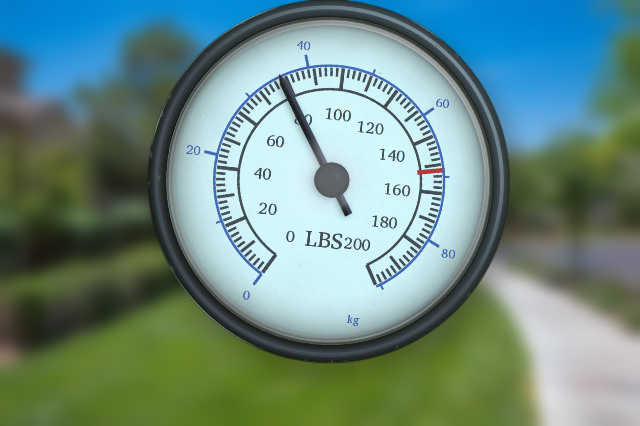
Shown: 78,lb
